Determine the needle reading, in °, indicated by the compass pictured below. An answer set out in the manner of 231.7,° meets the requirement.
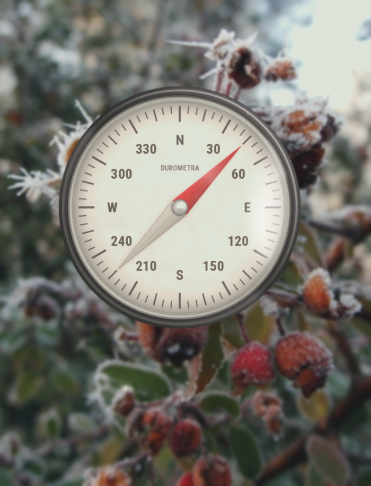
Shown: 45,°
